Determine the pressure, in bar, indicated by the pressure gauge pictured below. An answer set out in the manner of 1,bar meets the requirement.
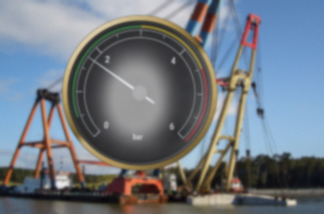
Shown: 1.75,bar
